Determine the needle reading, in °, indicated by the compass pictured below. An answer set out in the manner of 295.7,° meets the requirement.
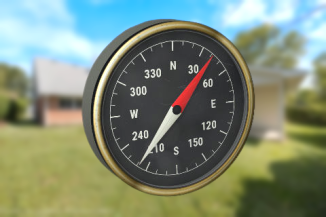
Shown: 40,°
